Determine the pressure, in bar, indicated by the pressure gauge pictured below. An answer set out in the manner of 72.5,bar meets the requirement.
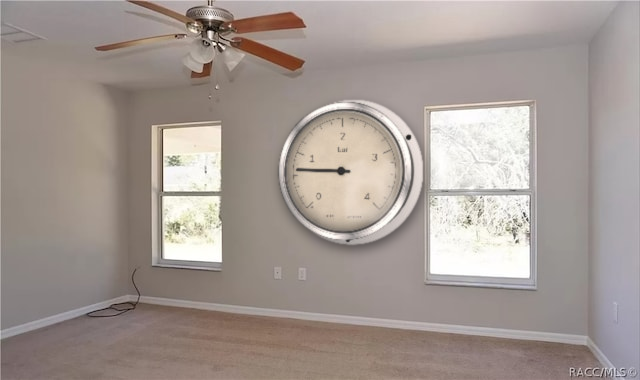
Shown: 0.7,bar
